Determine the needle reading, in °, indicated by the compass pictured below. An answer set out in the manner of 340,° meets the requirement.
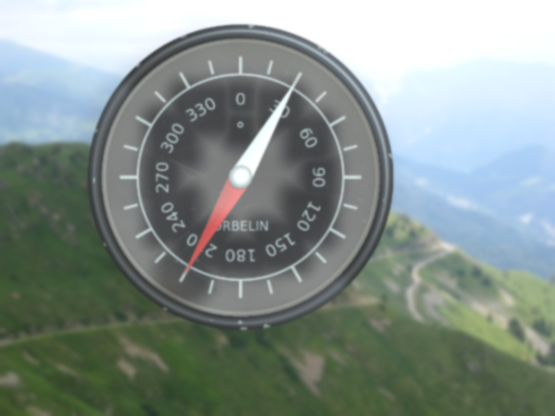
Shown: 210,°
